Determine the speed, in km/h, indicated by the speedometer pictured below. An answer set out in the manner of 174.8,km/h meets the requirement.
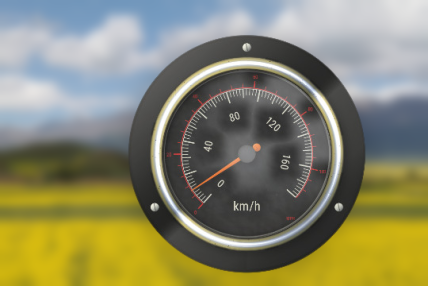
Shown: 10,km/h
